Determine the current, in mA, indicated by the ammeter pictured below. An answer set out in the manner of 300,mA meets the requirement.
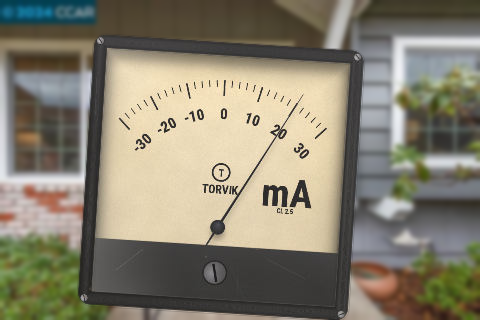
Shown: 20,mA
